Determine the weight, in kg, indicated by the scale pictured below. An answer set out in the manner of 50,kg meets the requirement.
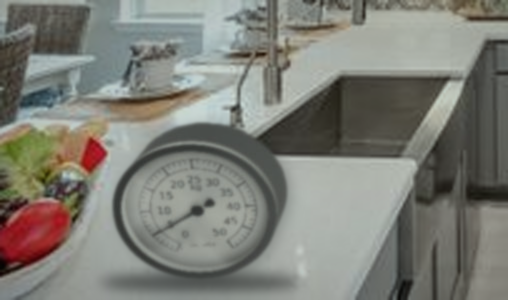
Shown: 5,kg
